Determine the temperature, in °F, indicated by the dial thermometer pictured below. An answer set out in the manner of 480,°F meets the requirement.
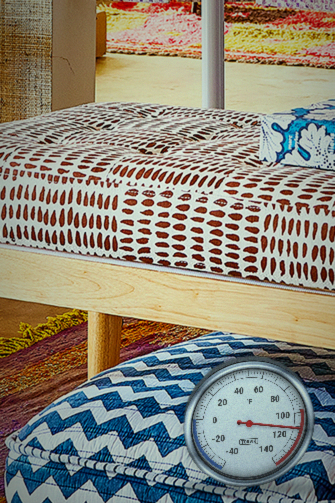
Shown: 110,°F
